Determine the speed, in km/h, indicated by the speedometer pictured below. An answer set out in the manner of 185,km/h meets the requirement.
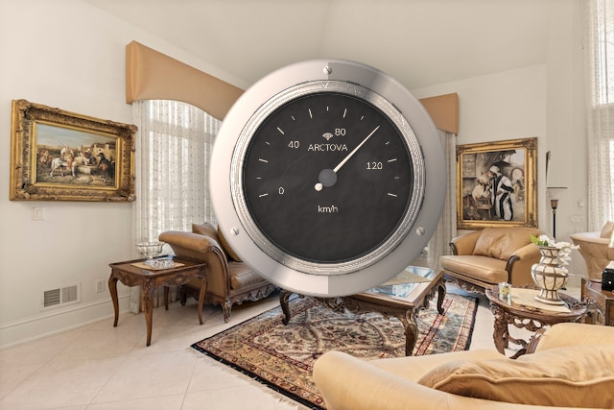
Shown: 100,km/h
